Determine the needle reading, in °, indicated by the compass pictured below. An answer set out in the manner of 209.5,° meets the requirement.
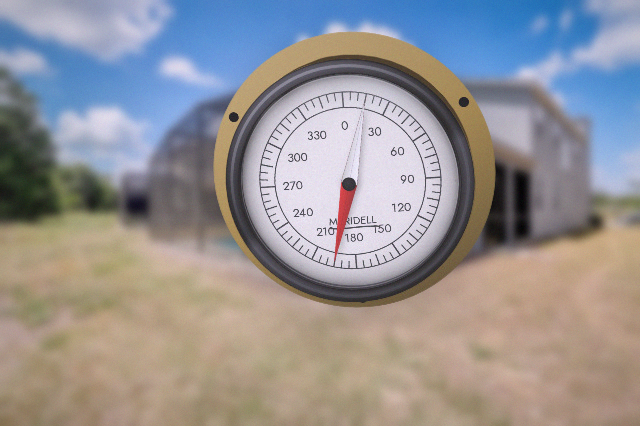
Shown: 195,°
